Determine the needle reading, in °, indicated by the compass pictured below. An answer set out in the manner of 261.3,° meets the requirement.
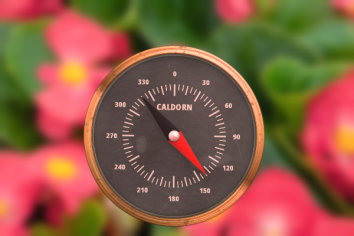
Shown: 140,°
